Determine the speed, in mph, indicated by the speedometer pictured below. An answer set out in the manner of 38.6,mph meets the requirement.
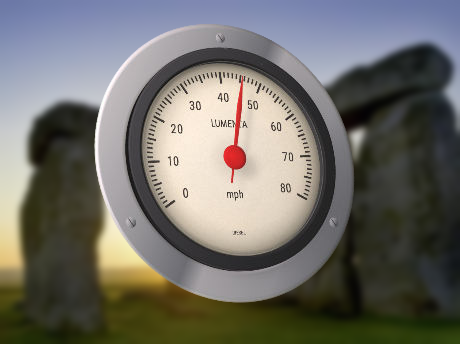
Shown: 45,mph
